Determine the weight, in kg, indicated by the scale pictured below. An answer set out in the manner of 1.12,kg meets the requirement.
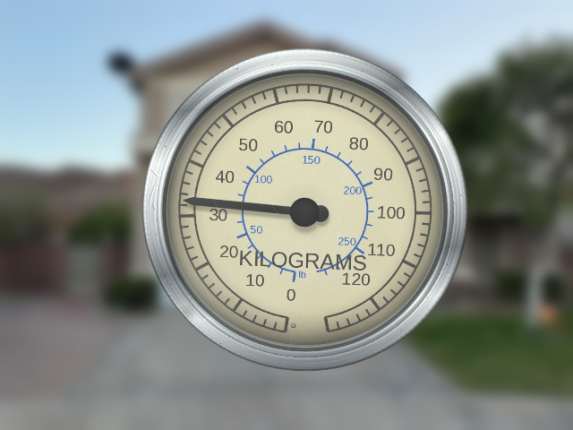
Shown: 33,kg
